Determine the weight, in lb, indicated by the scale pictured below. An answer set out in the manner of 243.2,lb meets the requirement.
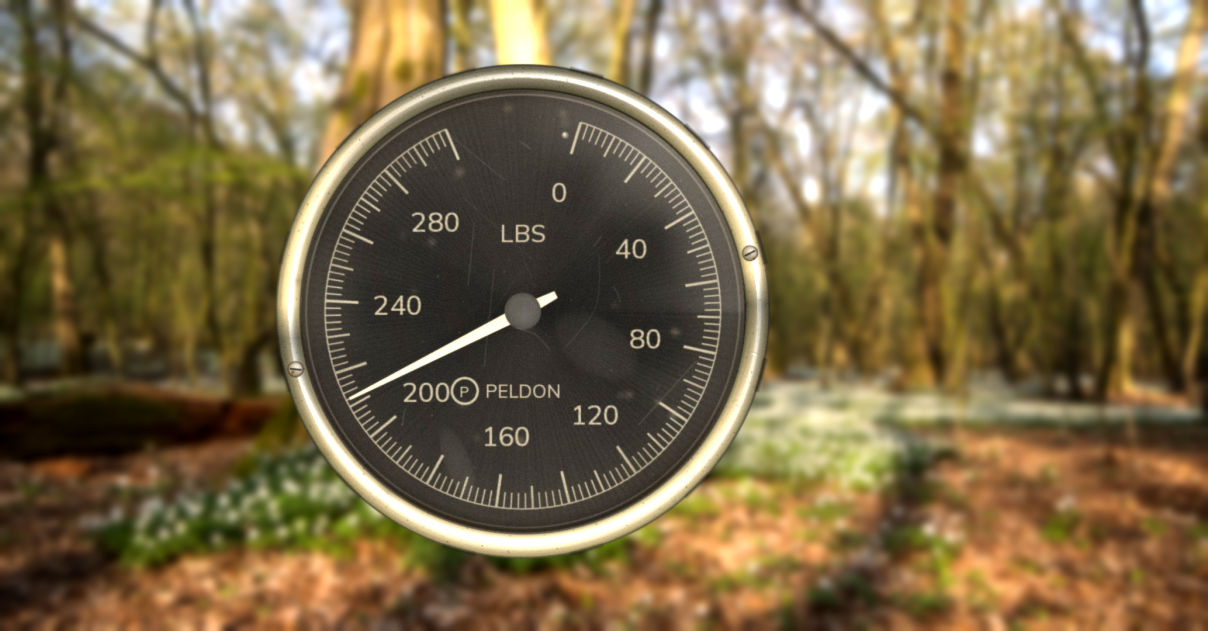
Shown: 212,lb
